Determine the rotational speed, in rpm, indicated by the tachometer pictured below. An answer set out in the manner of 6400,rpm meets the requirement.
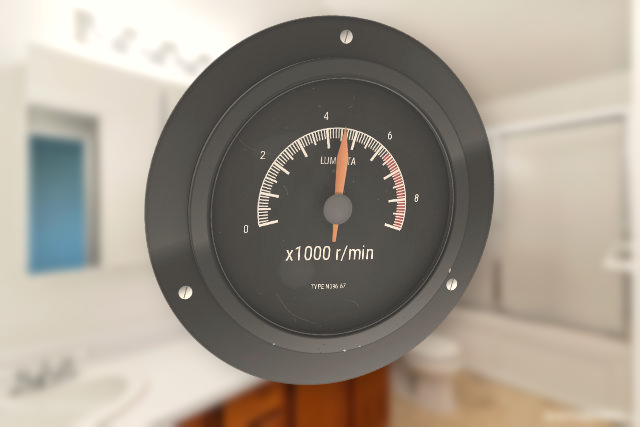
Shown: 4500,rpm
